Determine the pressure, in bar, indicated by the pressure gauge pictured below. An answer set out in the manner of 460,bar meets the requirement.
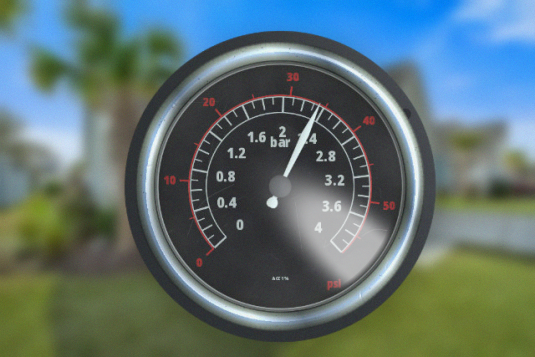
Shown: 2.35,bar
